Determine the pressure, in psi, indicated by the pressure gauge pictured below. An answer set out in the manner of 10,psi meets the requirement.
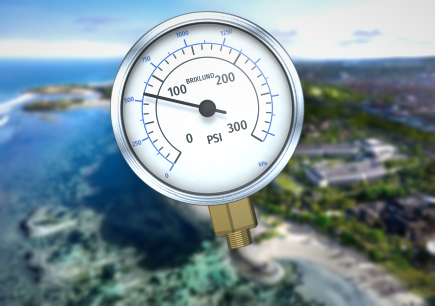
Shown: 80,psi
